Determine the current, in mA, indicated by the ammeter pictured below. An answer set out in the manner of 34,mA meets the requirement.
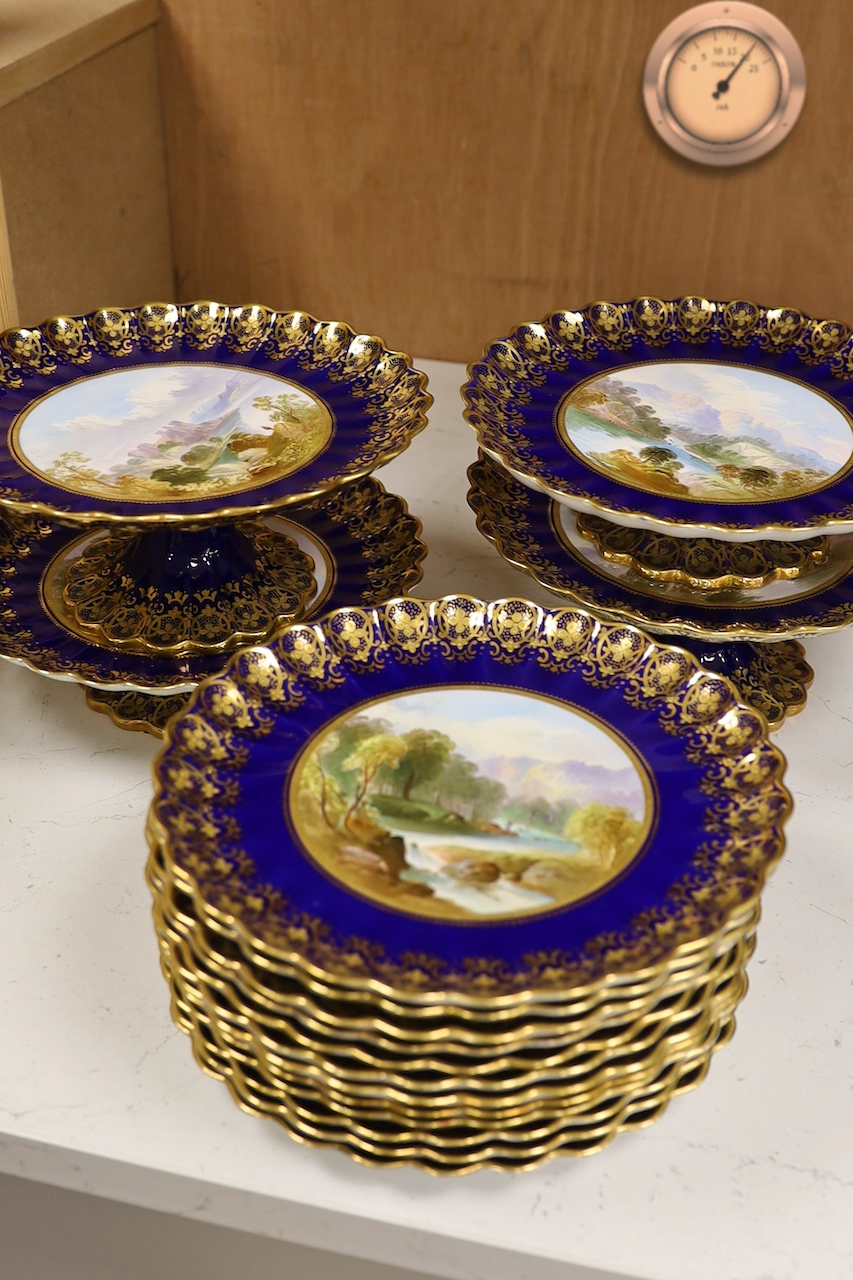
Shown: 20,mA
